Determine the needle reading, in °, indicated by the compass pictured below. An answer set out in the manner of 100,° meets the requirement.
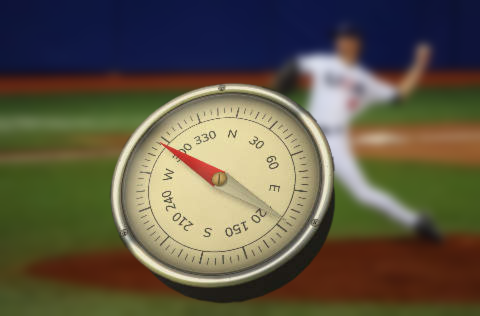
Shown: 295,°
